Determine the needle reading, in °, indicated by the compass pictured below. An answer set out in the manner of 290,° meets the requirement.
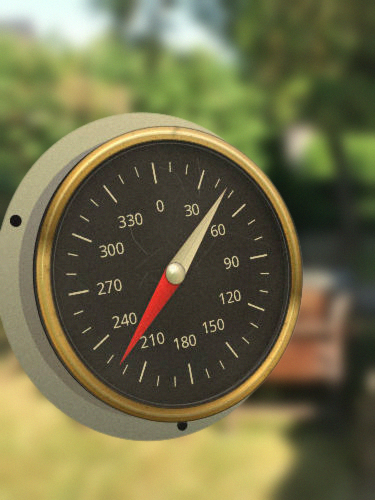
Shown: 225,°
